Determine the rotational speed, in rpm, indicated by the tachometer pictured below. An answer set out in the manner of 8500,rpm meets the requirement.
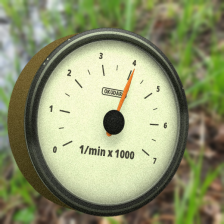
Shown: 4000,rpm
